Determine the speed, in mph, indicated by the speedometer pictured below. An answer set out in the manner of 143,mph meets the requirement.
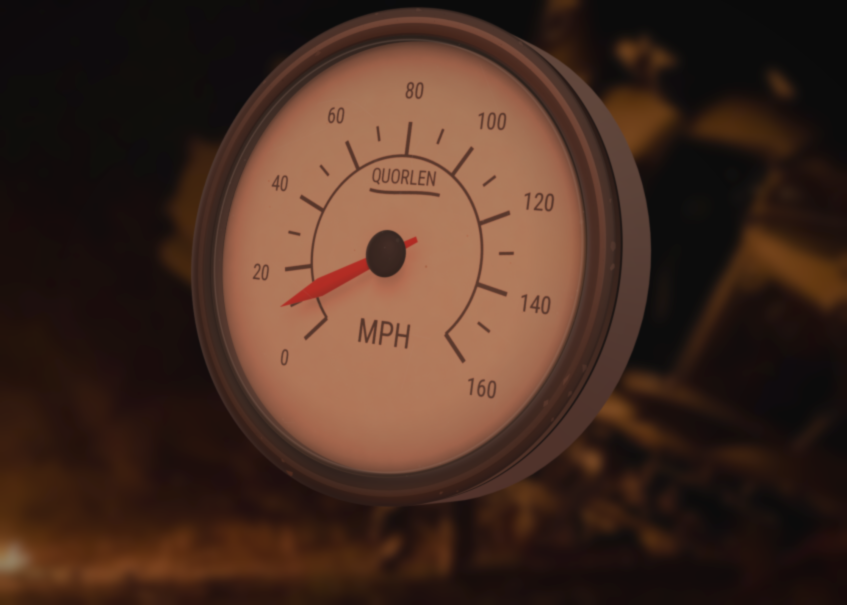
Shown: 10,mph
